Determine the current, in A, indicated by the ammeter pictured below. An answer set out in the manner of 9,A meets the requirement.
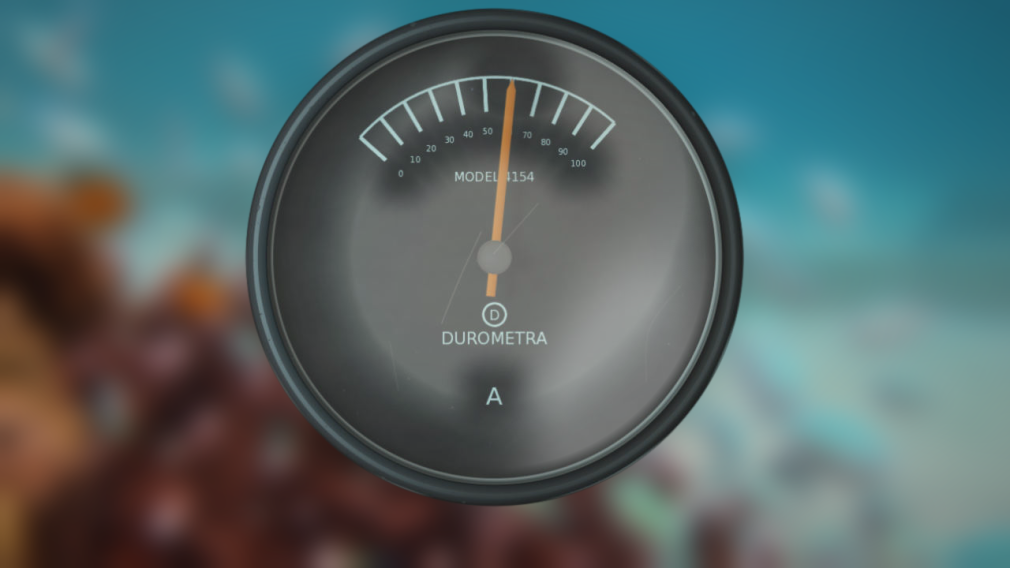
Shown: 60,A
